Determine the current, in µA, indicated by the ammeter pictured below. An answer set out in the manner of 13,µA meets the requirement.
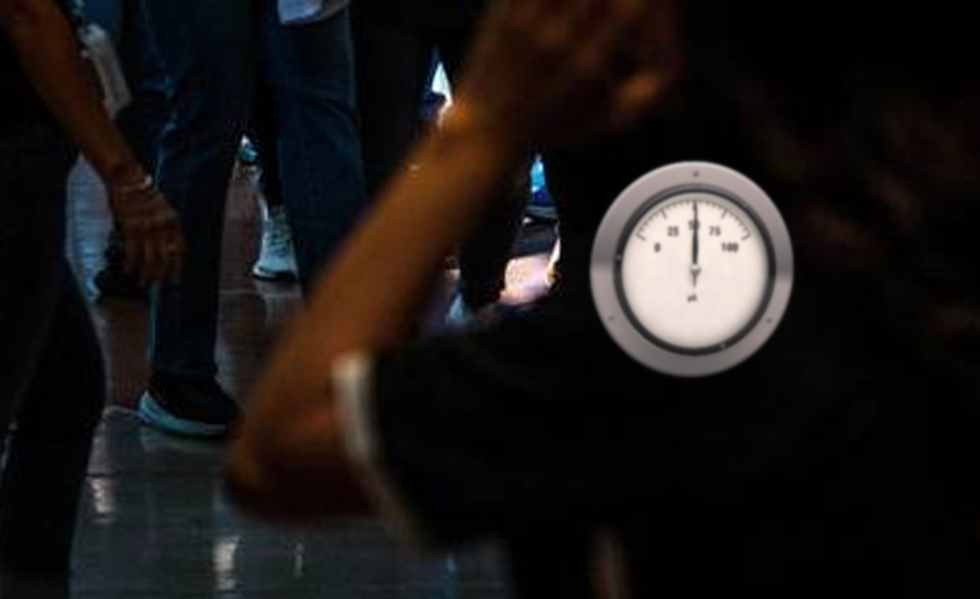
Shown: 50,µA
